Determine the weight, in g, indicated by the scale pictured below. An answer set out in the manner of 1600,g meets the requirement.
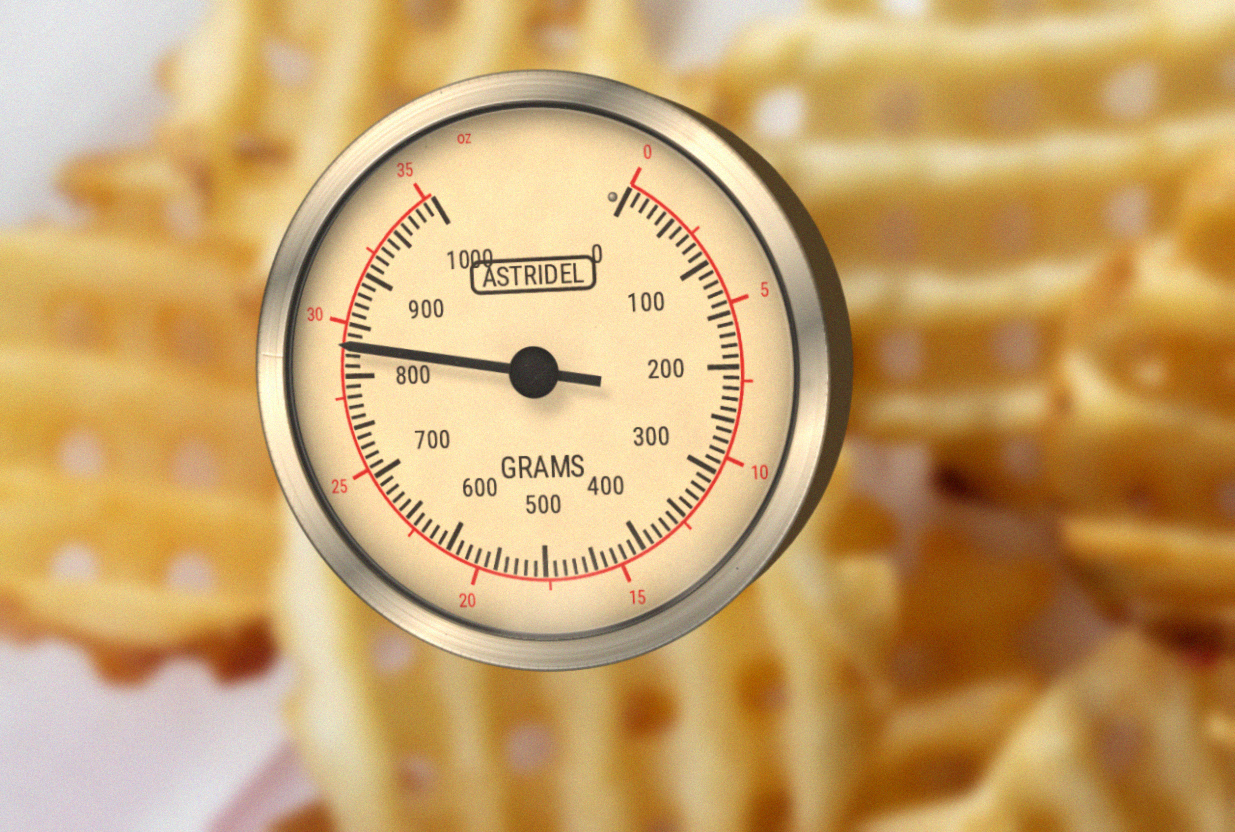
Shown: 830,g
